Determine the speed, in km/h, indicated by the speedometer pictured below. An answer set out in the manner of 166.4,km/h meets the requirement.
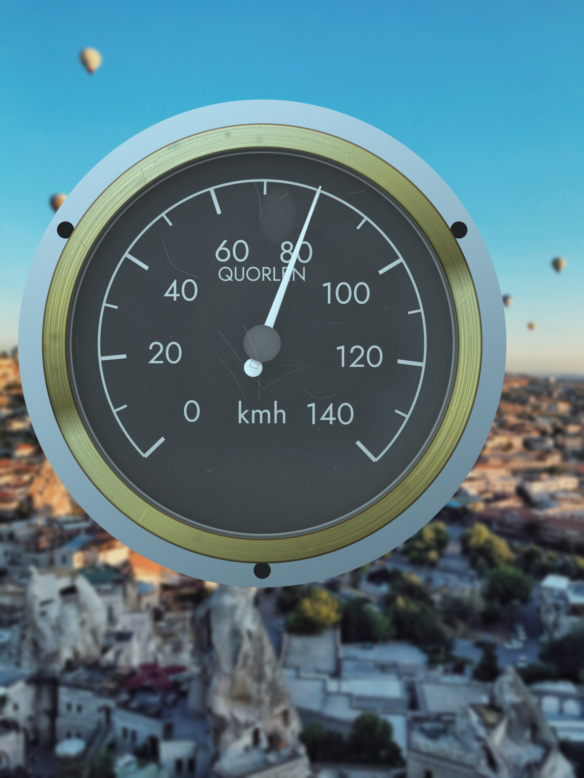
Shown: 80,km/h
